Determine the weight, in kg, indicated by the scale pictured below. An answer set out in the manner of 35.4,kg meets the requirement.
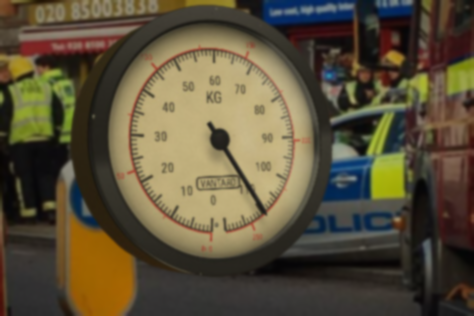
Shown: 110,kg
